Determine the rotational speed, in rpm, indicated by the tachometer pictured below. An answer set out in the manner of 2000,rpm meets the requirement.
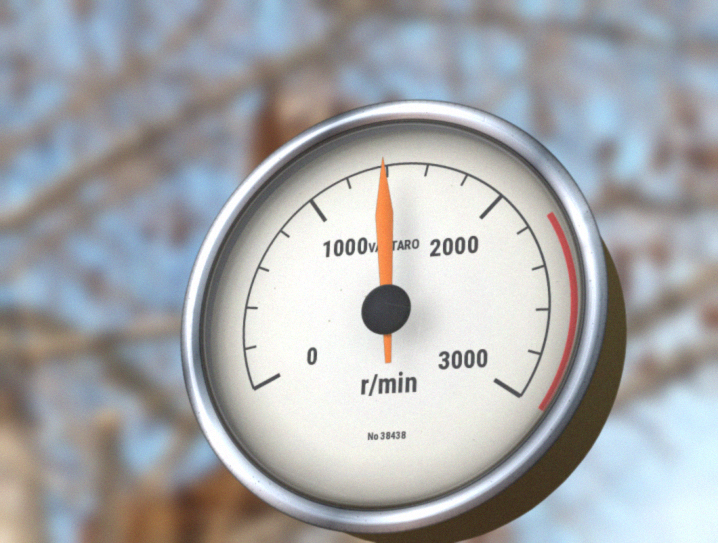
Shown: 1400,rpm
